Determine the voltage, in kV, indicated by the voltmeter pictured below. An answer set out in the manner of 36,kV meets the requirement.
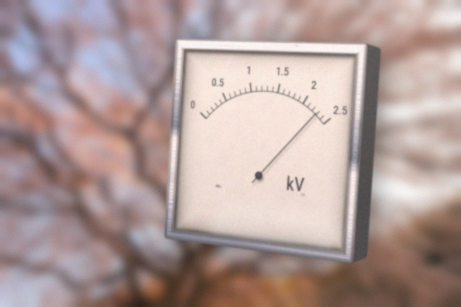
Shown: 2.3,kV
